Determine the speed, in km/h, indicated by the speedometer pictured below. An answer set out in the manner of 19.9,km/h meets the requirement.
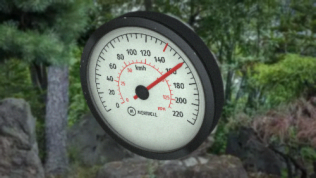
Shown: 160,km/h
